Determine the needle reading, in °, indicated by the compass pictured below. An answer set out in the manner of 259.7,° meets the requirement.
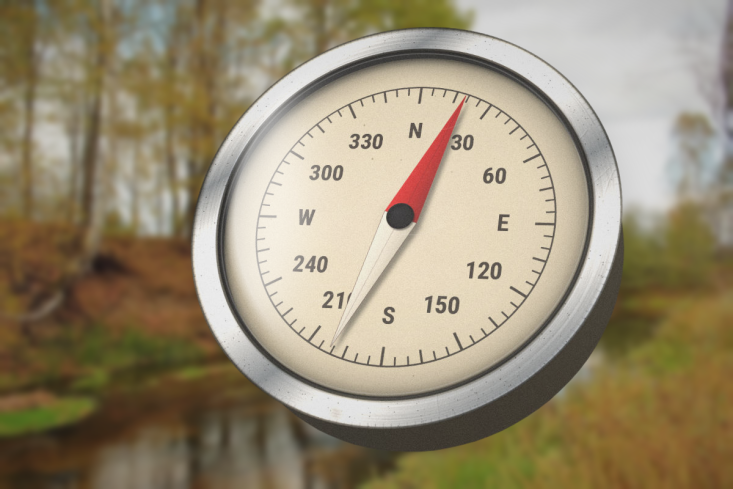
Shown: 20,°
